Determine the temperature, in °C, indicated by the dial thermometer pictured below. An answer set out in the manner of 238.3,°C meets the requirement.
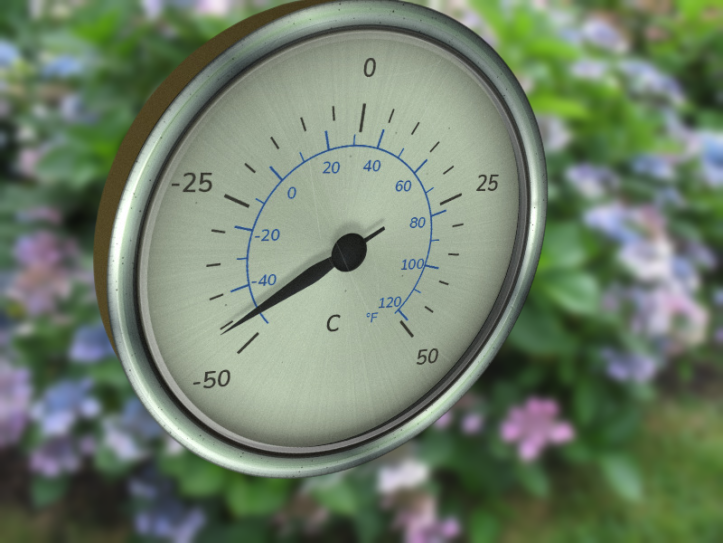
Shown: -45,°C
